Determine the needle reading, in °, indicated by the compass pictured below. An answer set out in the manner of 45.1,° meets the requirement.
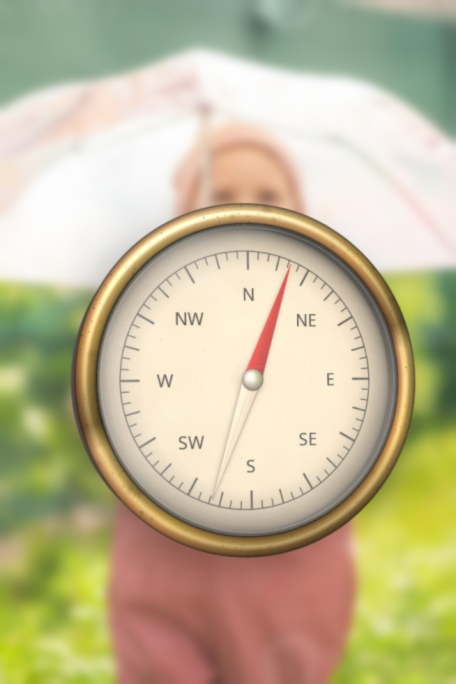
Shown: 20,°
